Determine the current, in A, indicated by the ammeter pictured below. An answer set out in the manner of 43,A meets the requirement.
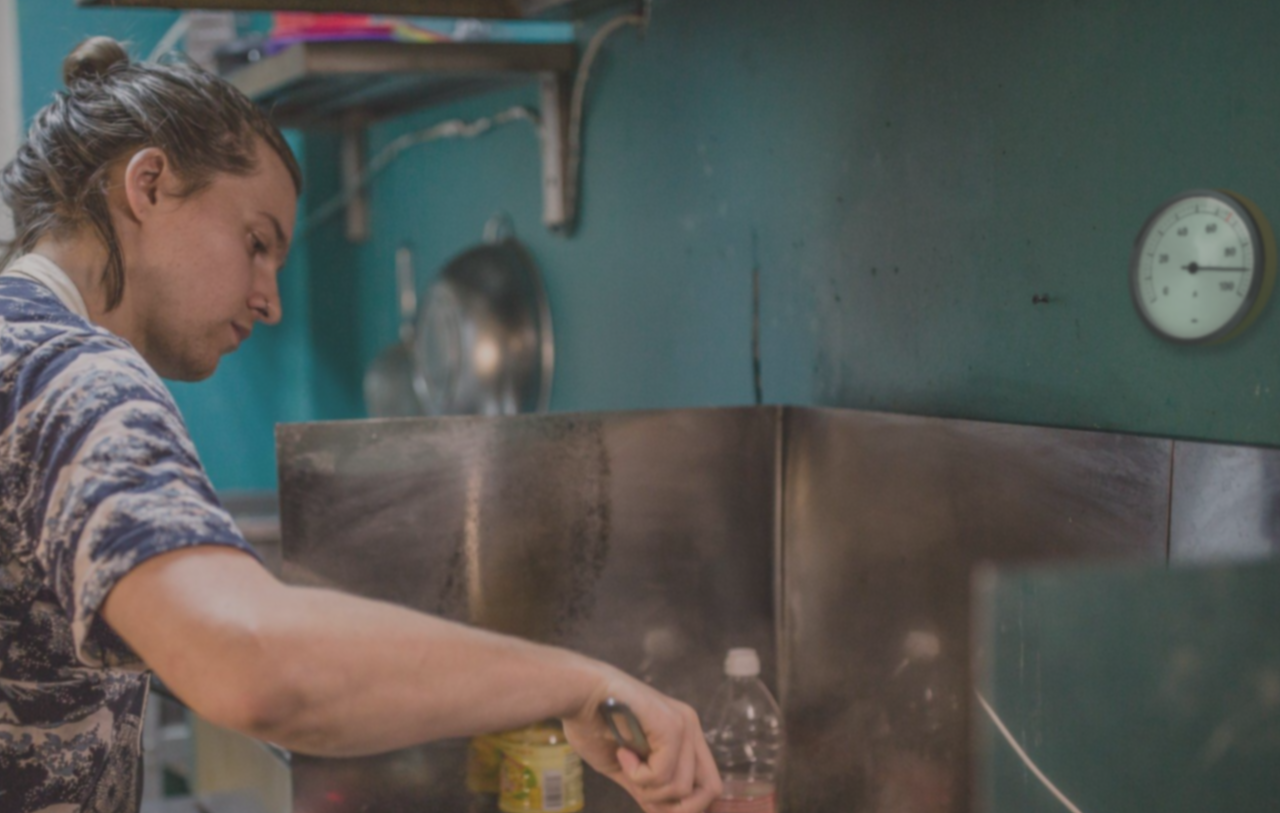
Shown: 90,A
